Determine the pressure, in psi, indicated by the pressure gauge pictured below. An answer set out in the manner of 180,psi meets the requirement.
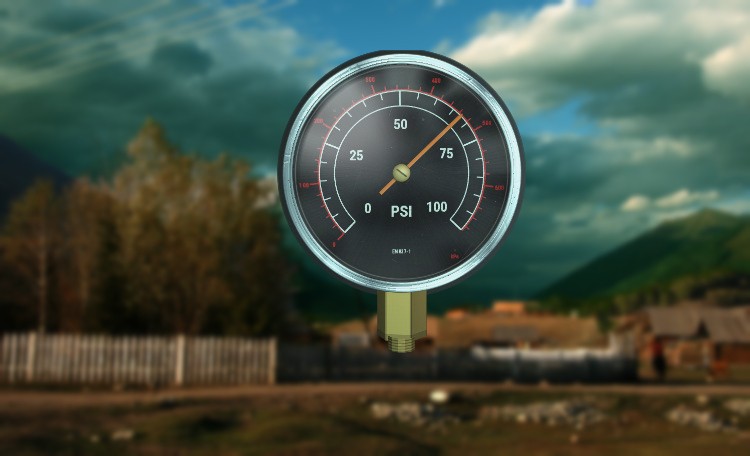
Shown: 67.5,psi
